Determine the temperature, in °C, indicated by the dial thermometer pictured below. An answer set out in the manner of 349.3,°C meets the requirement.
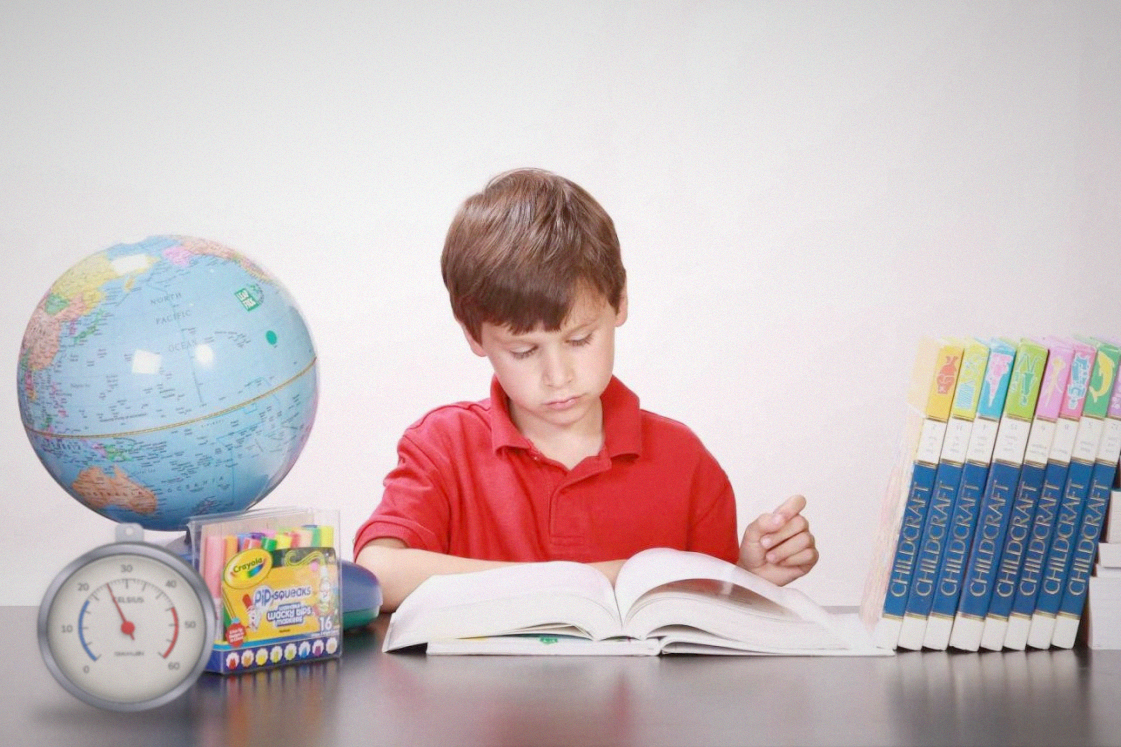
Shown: 25,°C
